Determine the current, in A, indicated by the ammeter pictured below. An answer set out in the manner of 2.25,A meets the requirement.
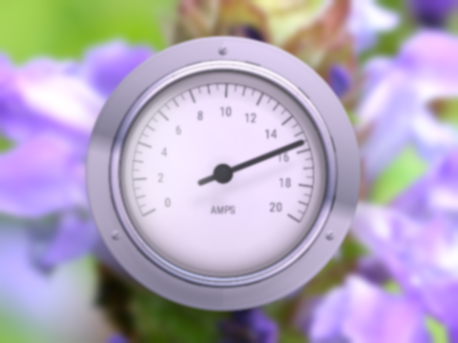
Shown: 15.5,A
